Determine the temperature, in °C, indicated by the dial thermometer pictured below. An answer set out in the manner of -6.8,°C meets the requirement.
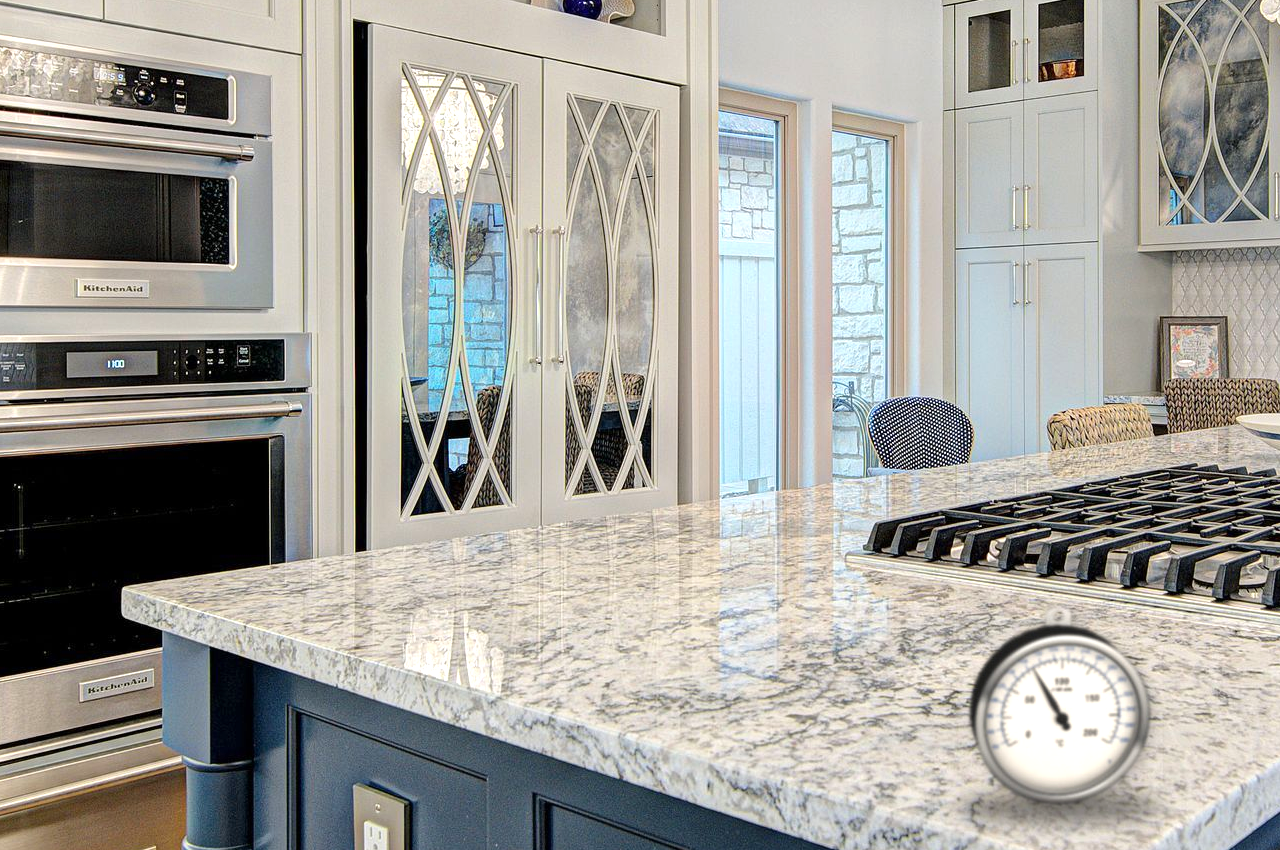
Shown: 75,°C
